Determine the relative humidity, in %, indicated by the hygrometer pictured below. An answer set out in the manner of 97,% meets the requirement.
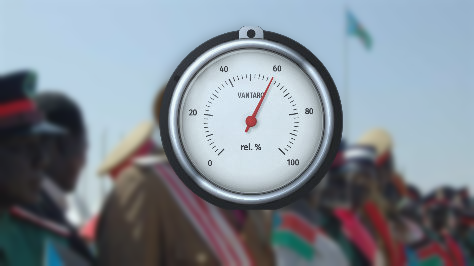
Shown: 60,%
